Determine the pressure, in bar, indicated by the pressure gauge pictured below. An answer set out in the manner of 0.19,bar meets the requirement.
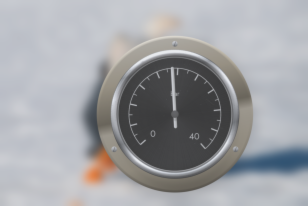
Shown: 19,bar
